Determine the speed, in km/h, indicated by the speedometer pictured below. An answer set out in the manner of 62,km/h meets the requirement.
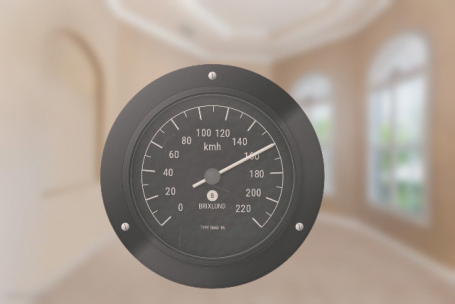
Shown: 160,km/h
